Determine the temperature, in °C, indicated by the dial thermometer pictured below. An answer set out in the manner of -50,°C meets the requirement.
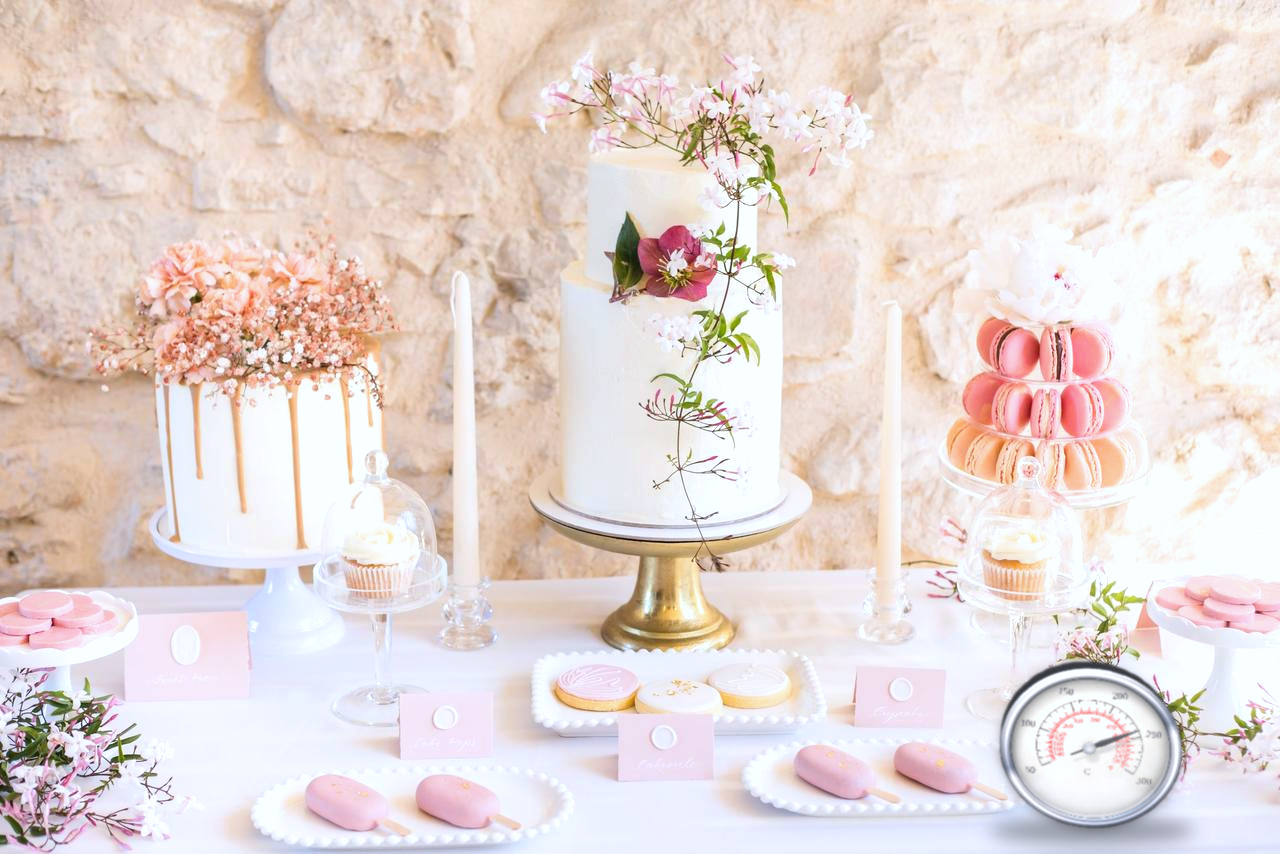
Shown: 240,°C
